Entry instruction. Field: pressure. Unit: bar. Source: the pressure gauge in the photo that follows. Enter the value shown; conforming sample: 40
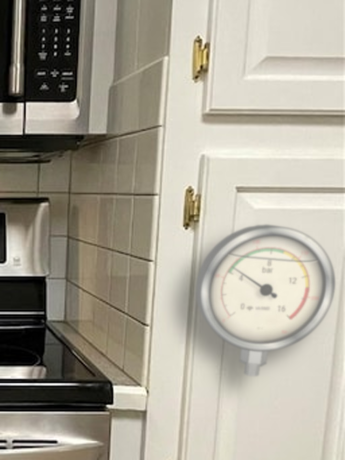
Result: 4.5
